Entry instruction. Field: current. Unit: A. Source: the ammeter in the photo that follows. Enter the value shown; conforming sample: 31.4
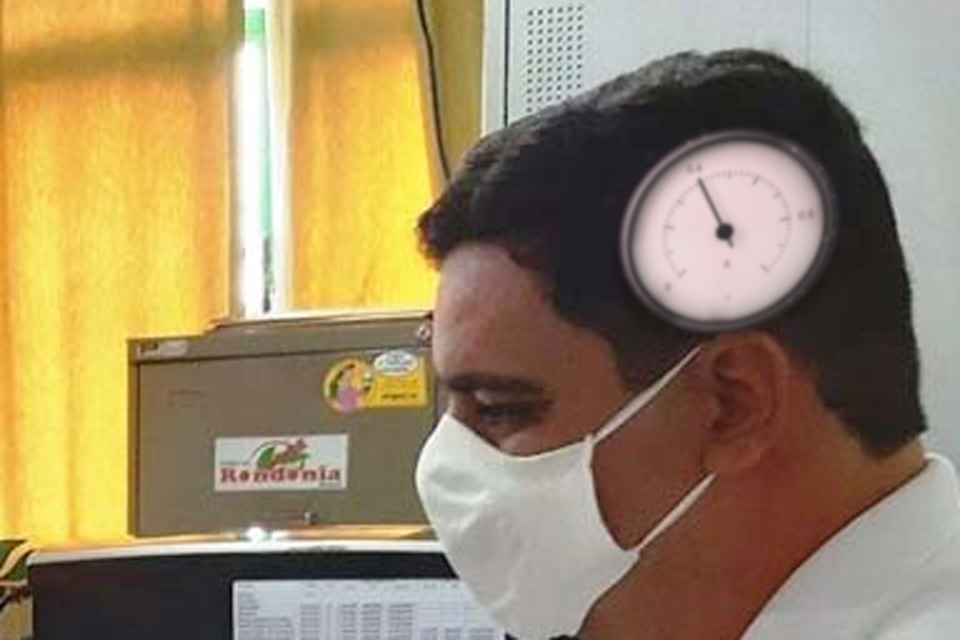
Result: 0.4
